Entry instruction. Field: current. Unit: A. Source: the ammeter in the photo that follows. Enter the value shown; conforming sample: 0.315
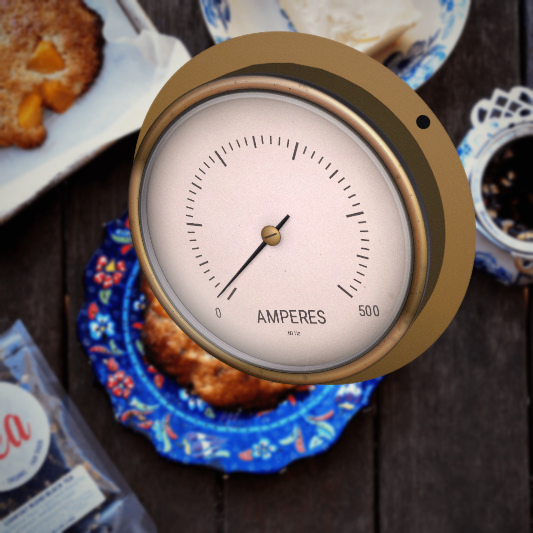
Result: 10
